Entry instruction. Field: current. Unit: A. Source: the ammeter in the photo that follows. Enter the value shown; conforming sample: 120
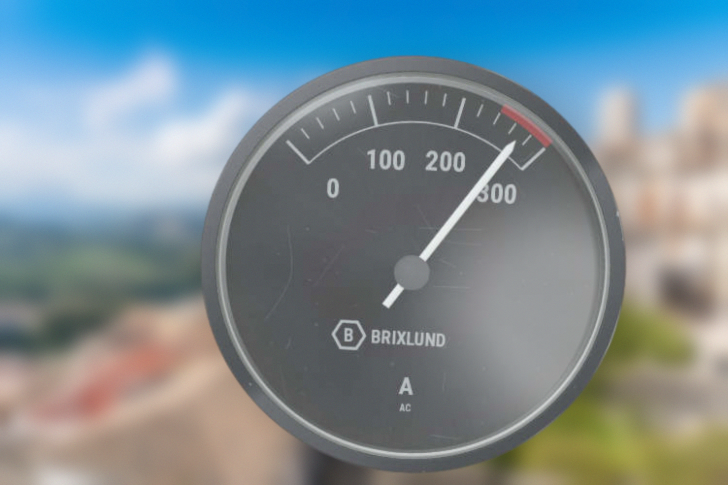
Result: 270
